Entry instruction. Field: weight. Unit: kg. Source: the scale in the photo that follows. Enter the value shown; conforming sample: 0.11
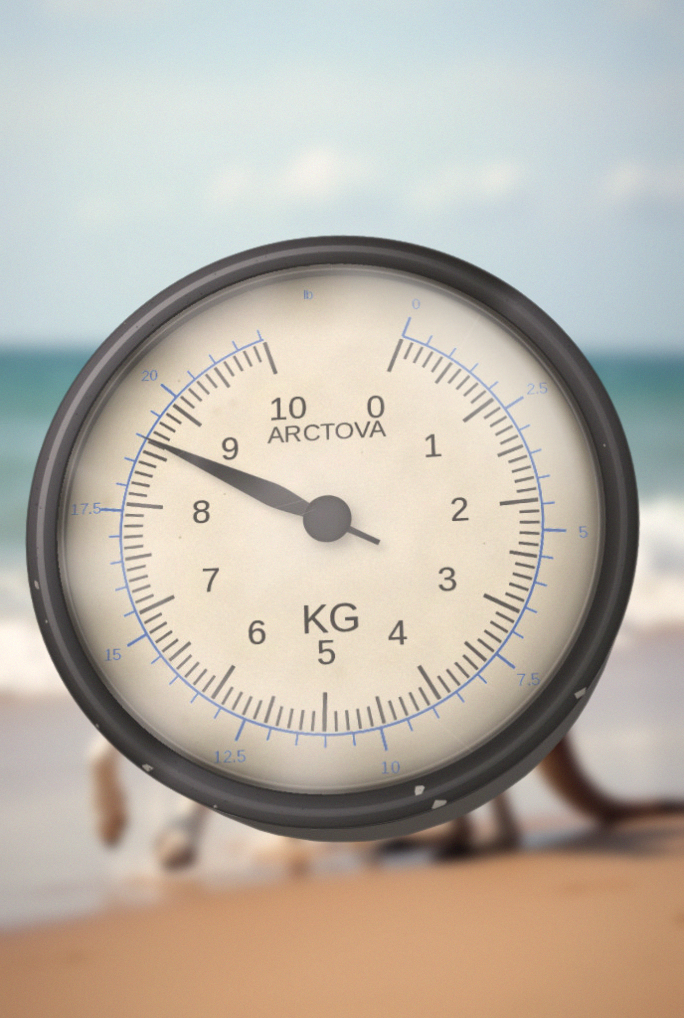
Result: 8.6
